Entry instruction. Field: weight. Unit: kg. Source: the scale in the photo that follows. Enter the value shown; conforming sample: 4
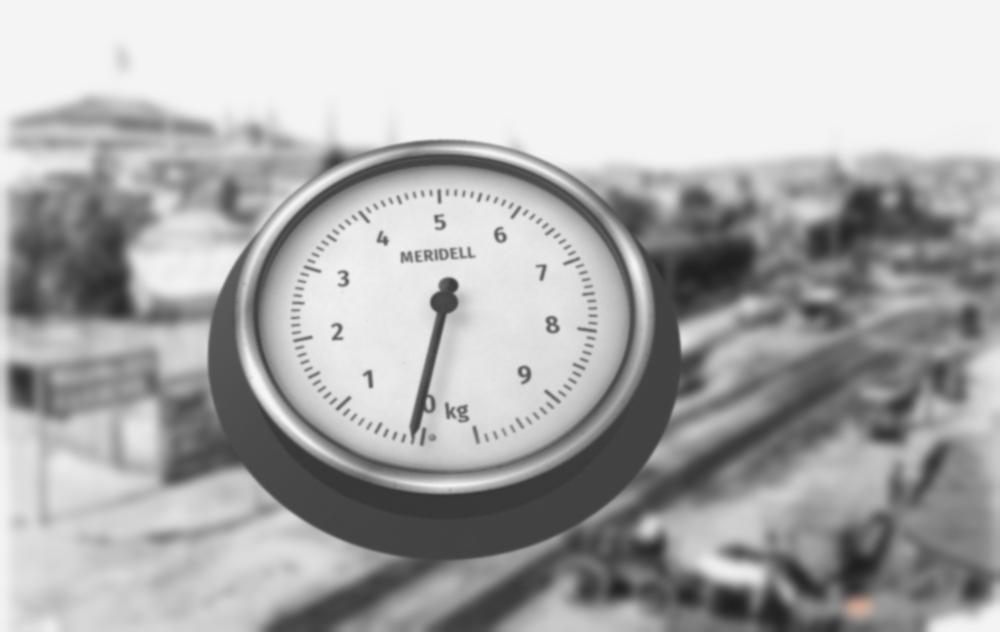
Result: 0.1
